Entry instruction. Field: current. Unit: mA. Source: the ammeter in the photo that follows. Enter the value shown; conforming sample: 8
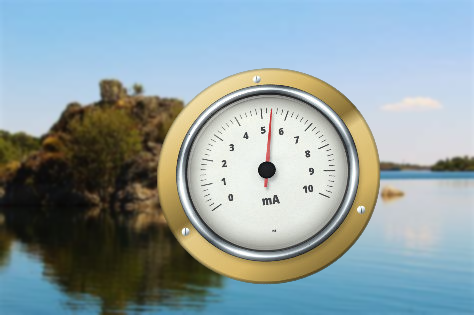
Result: 5.4
